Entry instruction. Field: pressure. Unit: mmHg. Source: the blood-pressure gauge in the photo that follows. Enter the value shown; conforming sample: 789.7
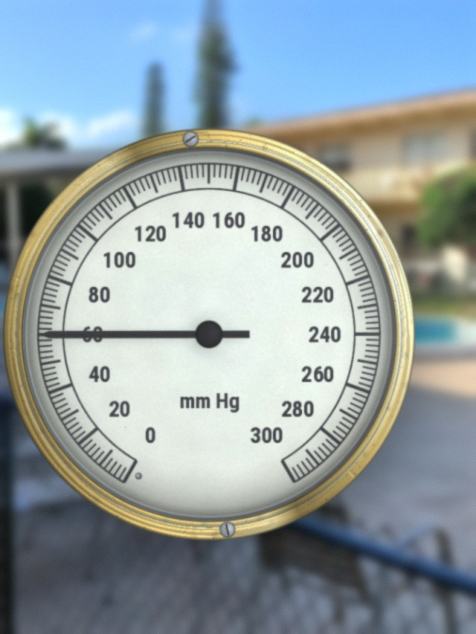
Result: 60
